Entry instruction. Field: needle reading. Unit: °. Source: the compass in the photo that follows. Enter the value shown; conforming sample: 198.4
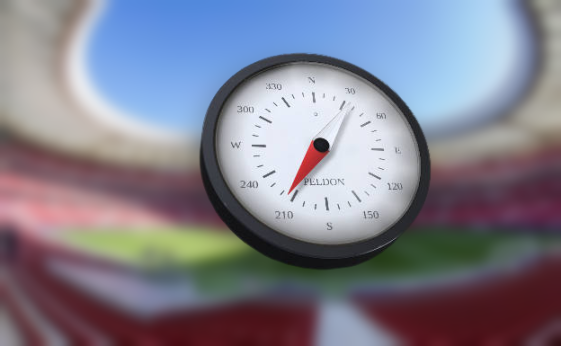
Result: 215
